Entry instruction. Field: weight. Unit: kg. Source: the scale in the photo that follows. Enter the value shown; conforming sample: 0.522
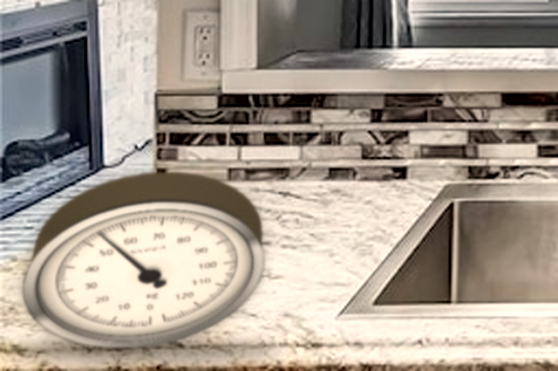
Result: 55
